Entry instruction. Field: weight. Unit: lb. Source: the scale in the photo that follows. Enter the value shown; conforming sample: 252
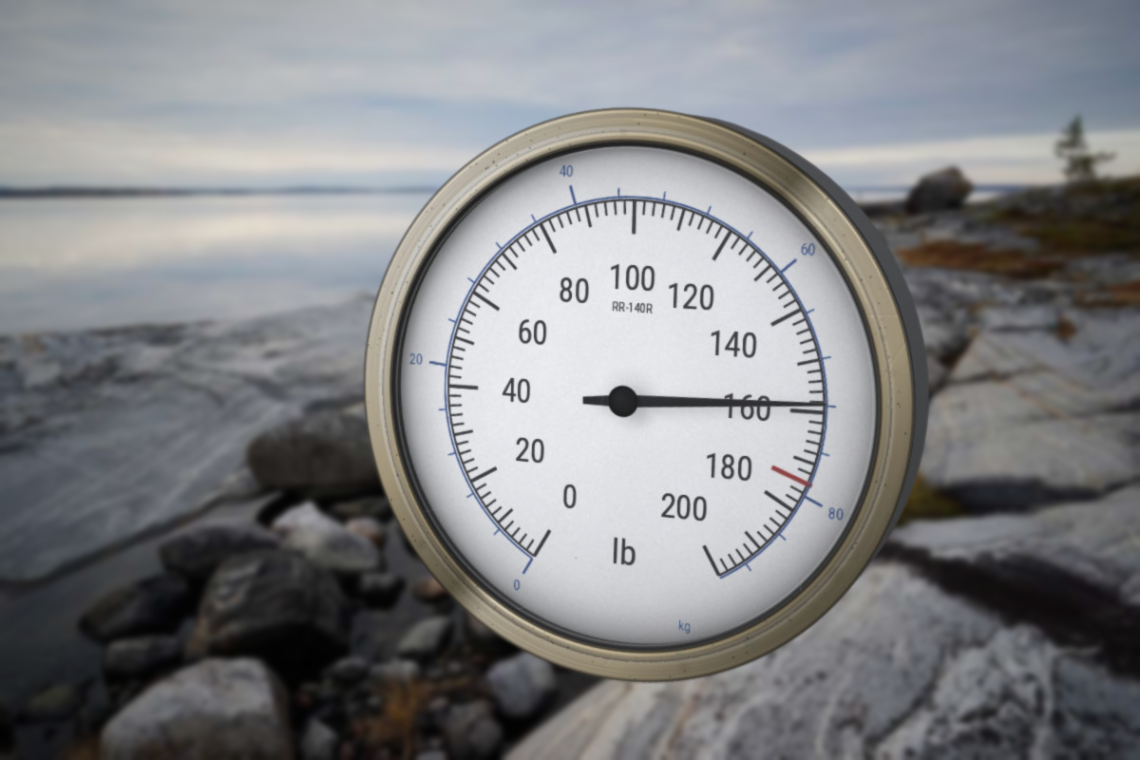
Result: 158
